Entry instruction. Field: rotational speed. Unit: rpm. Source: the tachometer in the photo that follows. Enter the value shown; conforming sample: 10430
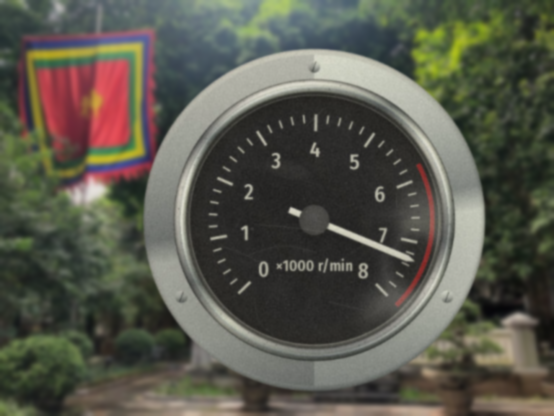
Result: 7300
